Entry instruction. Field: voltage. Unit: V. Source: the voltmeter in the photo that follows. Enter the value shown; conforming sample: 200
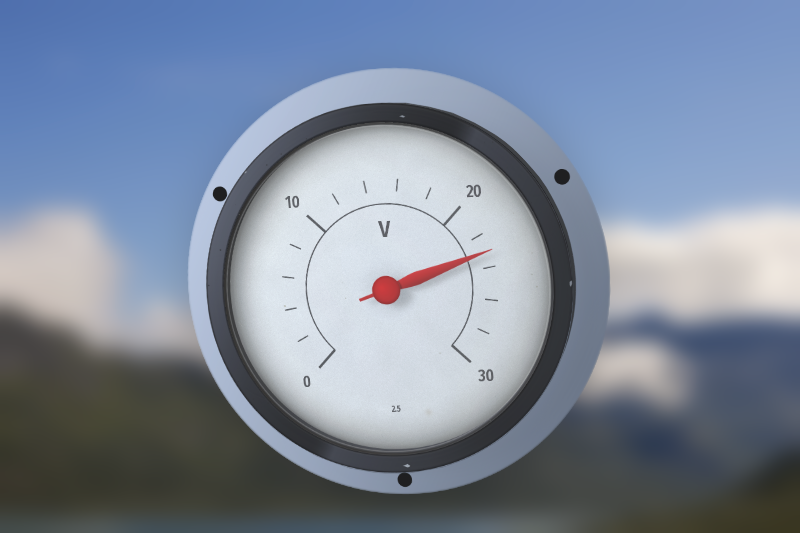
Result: 23
